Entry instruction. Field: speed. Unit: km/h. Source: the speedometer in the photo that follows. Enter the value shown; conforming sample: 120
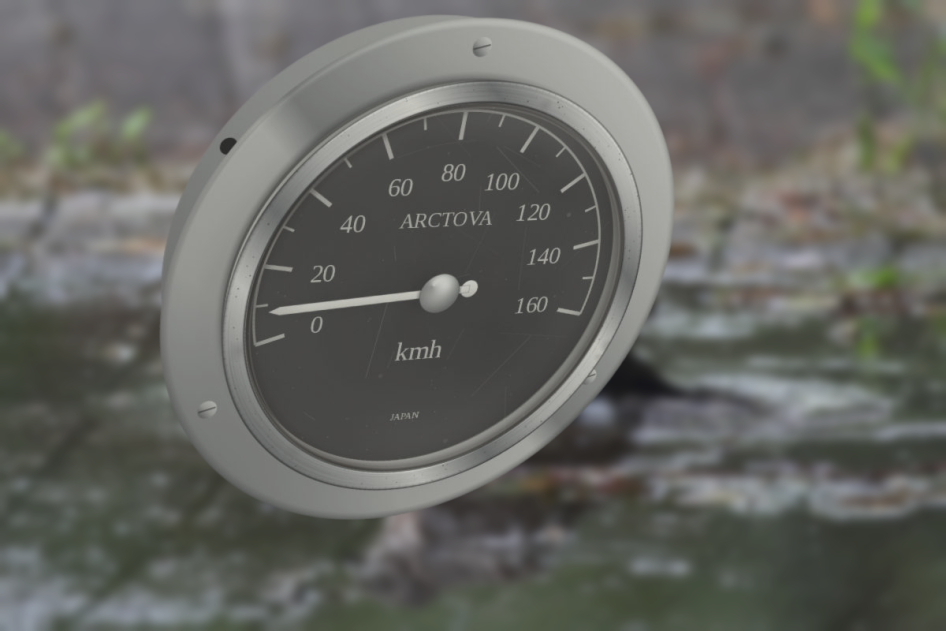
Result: 10
